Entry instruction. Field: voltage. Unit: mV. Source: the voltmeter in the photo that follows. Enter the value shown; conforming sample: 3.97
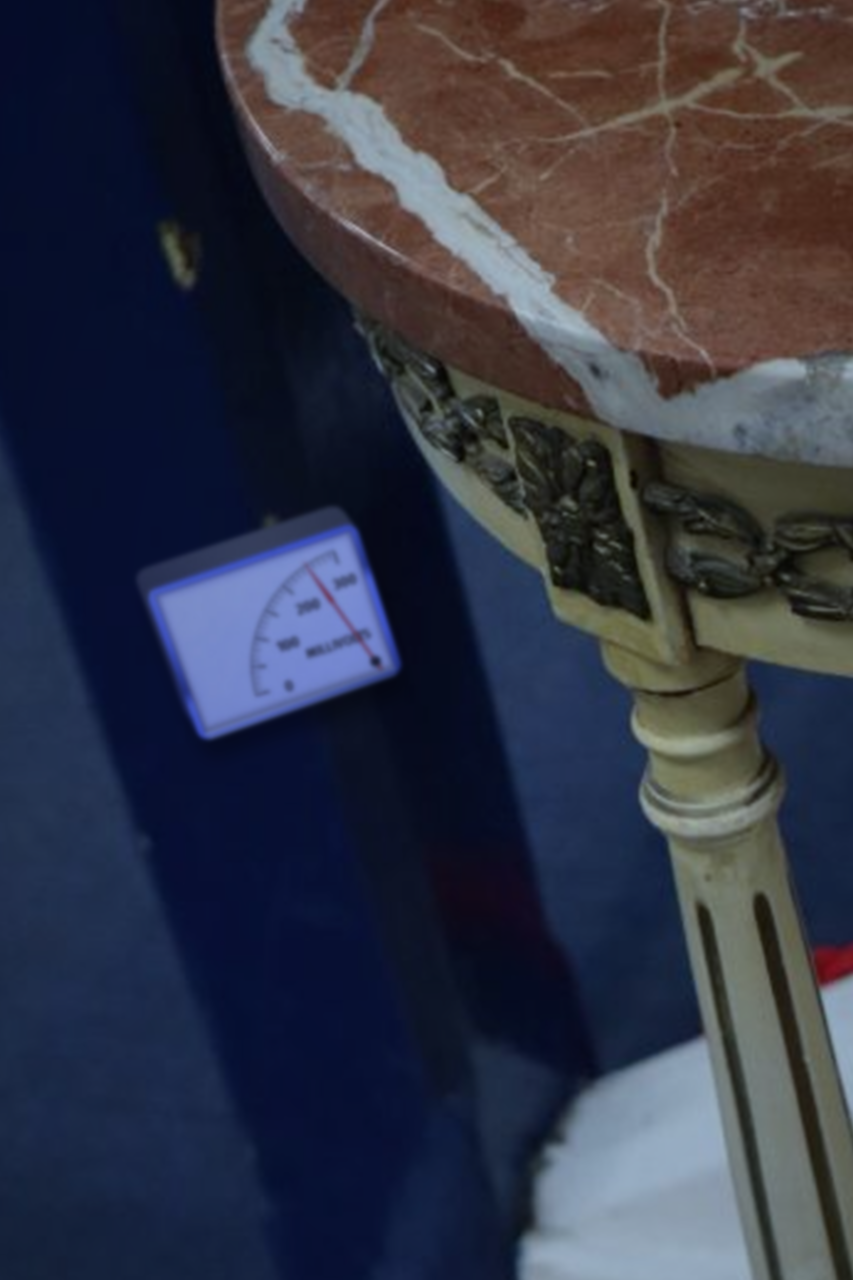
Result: 250
